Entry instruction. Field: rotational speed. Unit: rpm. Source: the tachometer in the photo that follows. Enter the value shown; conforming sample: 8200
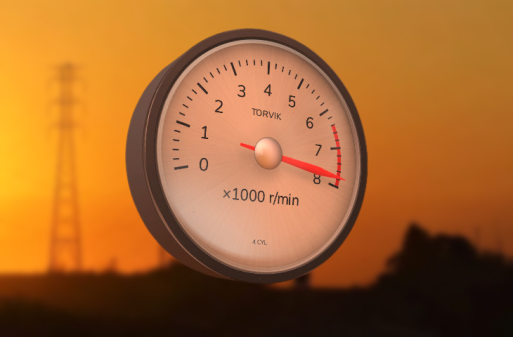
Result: 7800
